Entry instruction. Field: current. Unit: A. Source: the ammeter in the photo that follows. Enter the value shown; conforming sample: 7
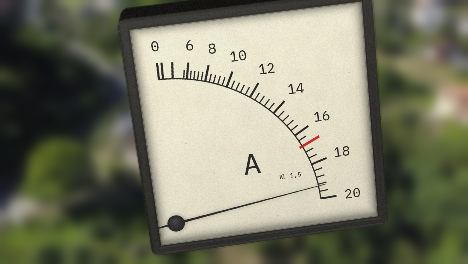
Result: 19.2
